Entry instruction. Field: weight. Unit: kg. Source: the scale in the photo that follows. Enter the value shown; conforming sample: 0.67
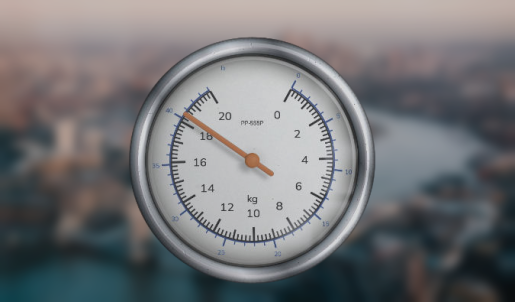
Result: 18.4
